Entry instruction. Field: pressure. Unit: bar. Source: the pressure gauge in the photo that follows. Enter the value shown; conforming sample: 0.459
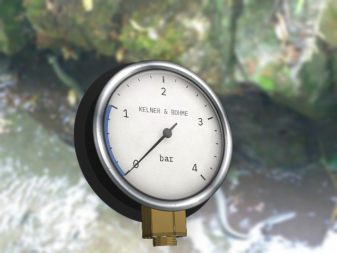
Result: 0
